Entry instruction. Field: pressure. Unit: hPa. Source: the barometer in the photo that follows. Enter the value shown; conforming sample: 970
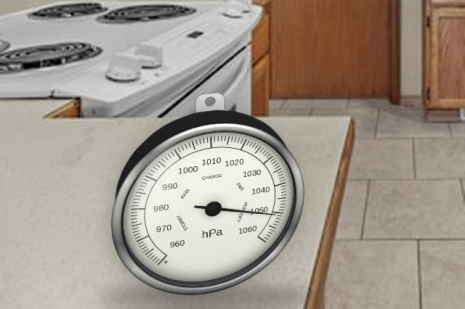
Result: 1050
